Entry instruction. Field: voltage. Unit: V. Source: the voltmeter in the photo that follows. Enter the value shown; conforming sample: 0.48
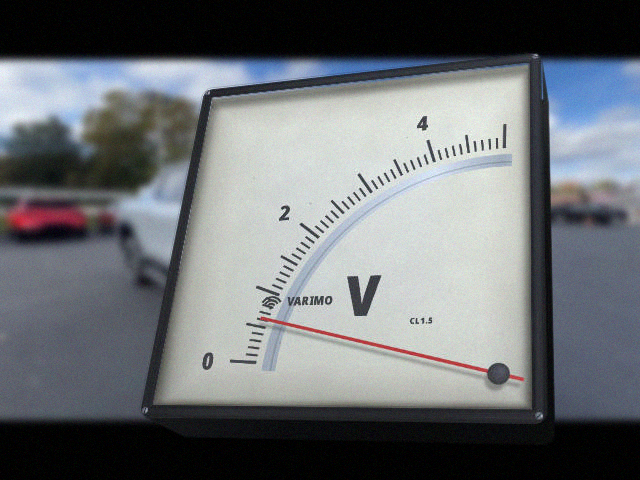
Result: 0.6
